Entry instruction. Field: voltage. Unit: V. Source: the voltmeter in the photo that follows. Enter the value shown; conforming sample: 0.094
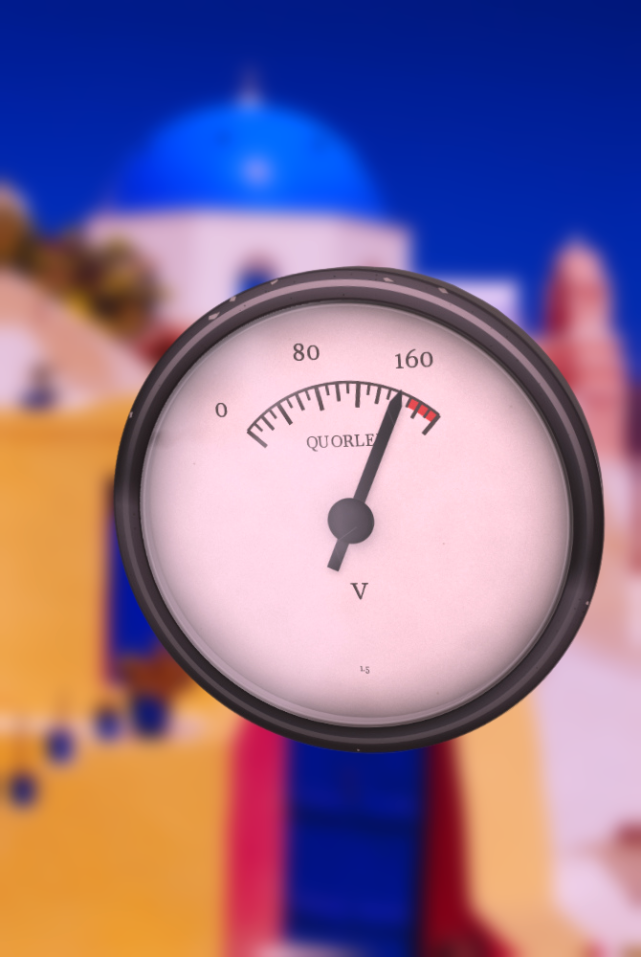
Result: 160
